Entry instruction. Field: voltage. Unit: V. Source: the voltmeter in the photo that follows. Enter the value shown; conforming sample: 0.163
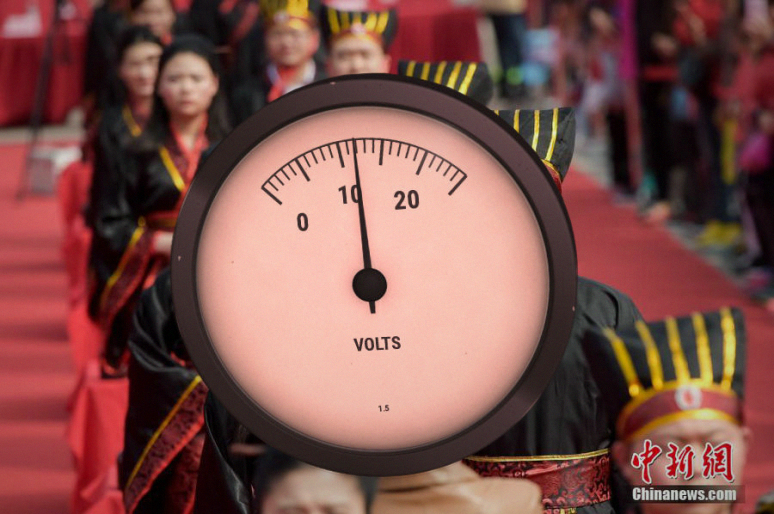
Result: 12
